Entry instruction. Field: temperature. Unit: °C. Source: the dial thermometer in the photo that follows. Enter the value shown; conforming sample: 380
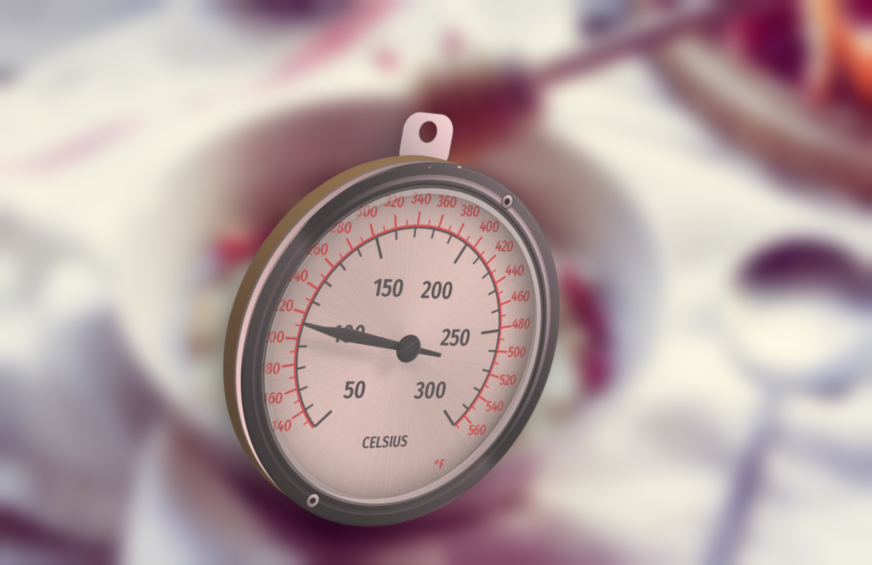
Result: 100
